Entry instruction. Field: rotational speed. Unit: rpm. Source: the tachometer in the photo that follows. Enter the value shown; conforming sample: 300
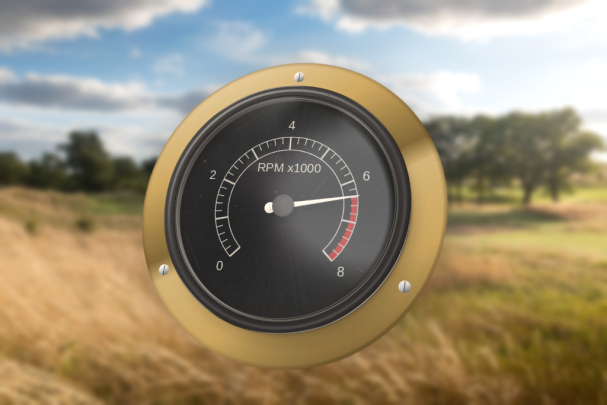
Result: 6400
